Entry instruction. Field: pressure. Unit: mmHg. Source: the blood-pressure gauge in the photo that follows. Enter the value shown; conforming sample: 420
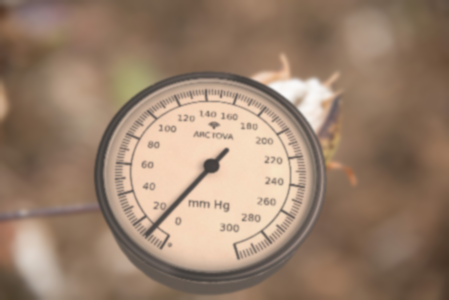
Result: 10
